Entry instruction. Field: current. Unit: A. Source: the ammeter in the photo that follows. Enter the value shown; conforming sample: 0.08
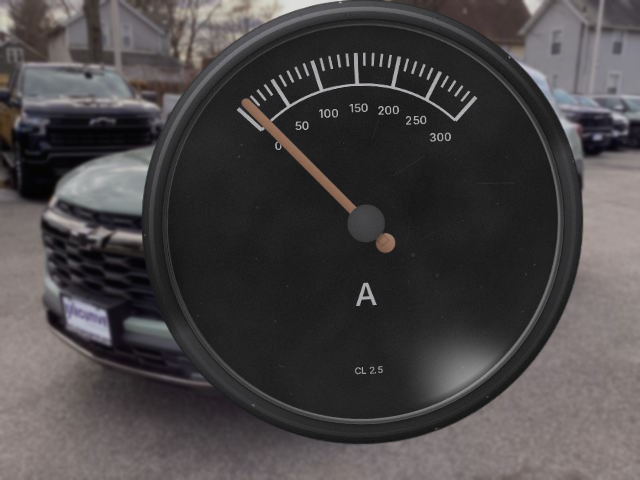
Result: 10
